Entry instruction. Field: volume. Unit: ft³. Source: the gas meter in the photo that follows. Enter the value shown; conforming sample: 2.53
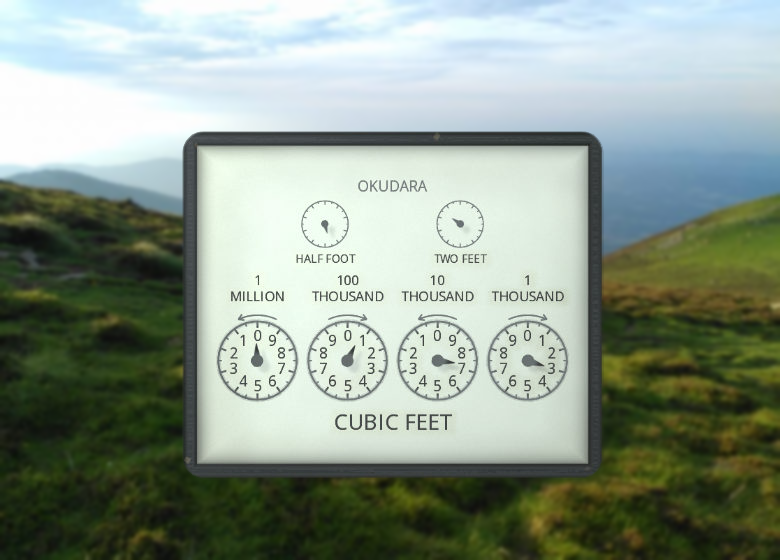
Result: 7300
